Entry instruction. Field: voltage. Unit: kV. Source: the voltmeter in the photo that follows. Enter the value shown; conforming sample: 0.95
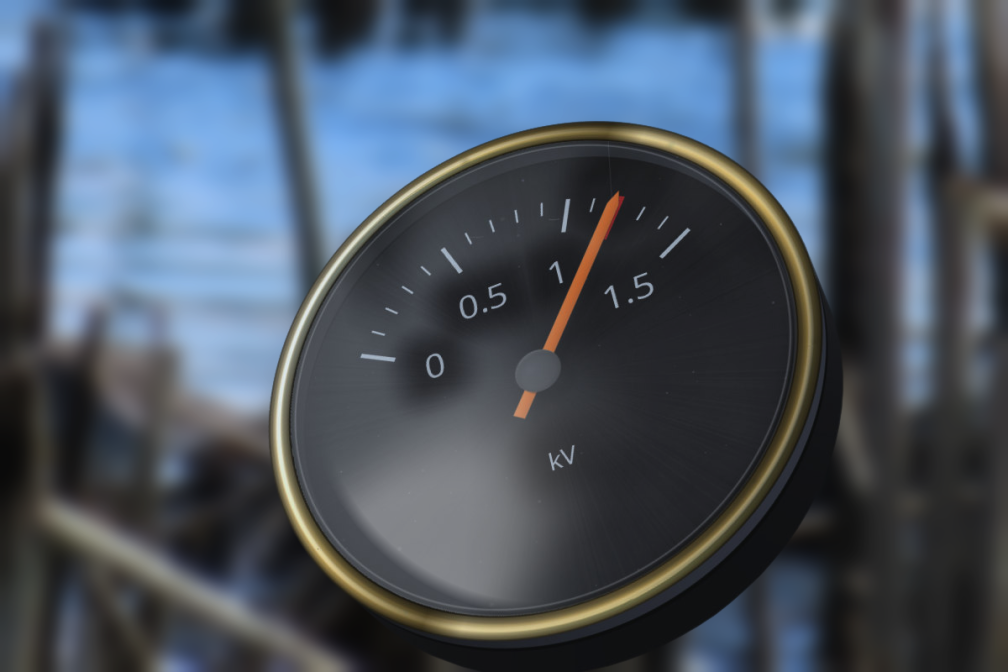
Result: 1.2
